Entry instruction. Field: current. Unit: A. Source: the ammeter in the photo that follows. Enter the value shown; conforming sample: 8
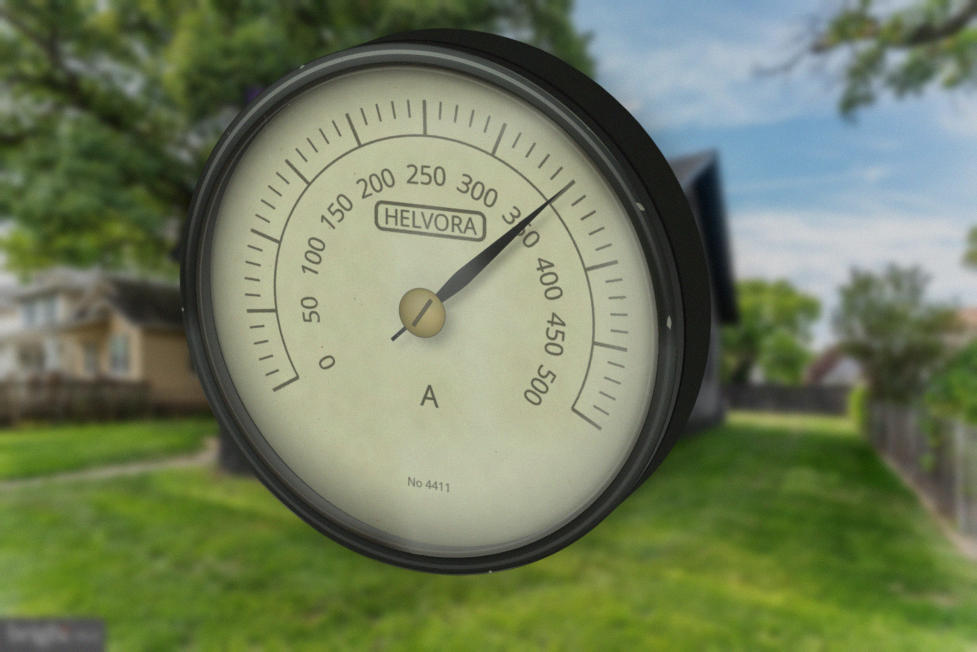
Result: 350
